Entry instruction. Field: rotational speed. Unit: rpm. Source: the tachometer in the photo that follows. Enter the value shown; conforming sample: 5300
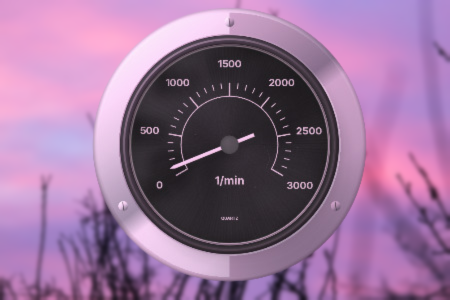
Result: 100
